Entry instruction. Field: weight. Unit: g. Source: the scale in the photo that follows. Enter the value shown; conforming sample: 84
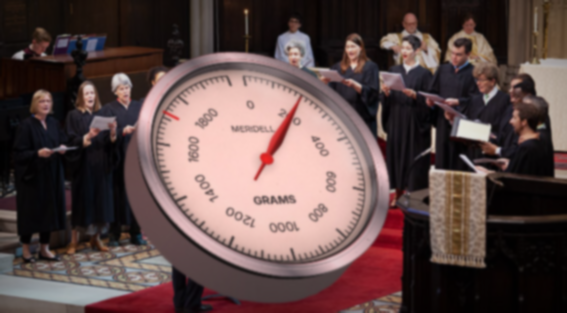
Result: 200
